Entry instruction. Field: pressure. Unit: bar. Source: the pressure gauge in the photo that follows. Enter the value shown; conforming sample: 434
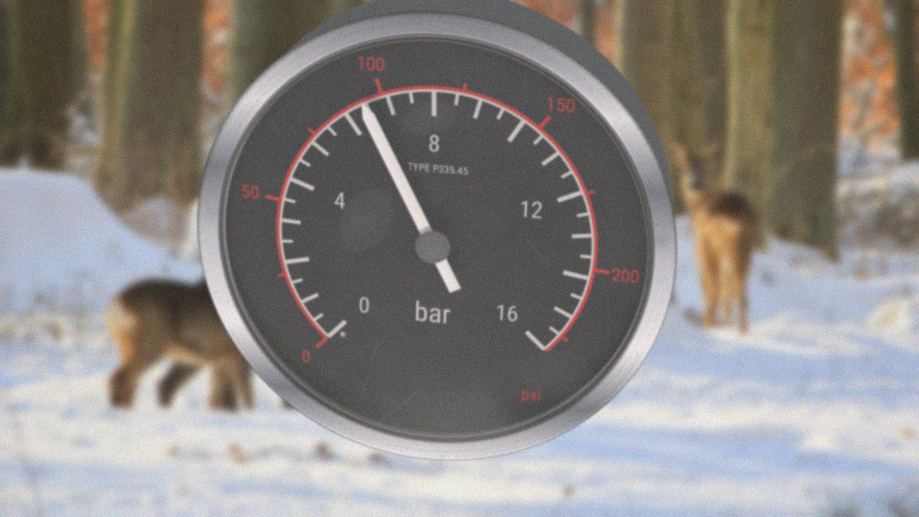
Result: 6.5
